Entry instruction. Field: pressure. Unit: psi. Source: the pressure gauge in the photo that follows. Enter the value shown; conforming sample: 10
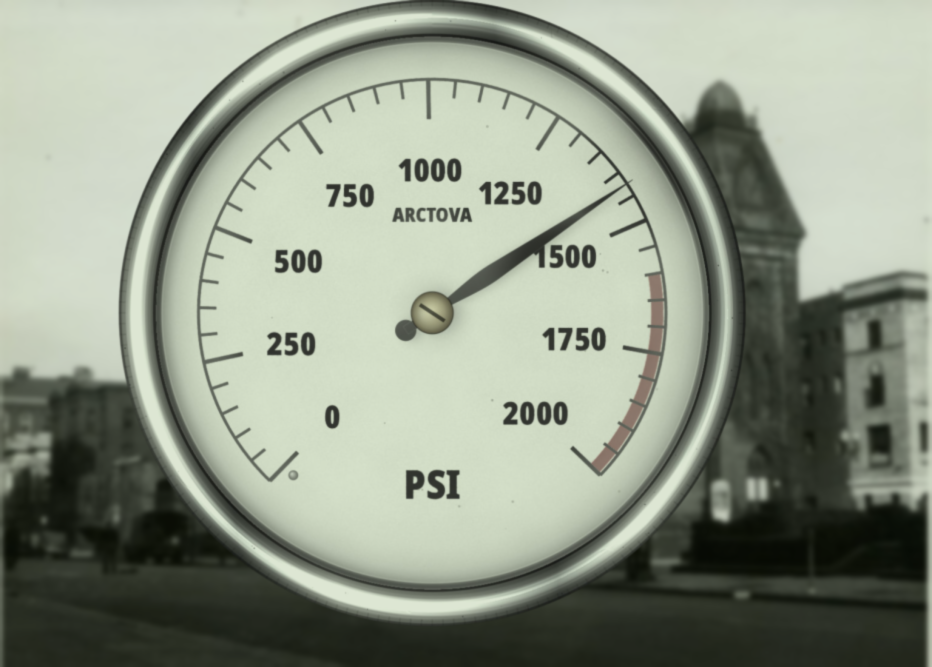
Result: 1425
